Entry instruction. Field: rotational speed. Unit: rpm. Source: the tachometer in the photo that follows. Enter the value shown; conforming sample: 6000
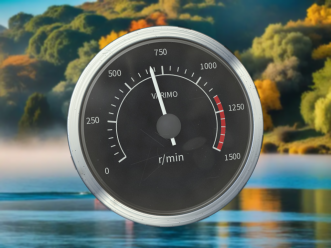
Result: 675
